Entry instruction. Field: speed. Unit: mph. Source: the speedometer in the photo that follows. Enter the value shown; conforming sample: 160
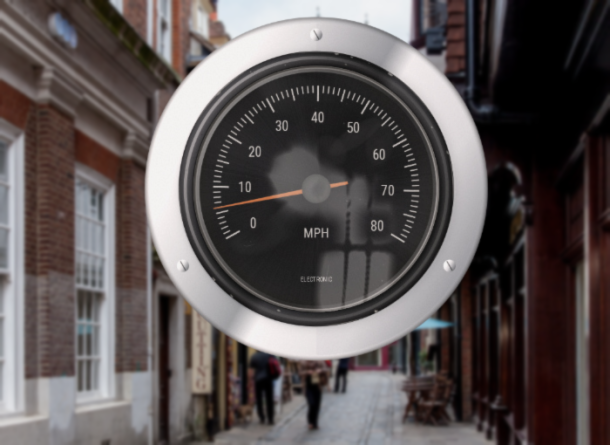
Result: 6
